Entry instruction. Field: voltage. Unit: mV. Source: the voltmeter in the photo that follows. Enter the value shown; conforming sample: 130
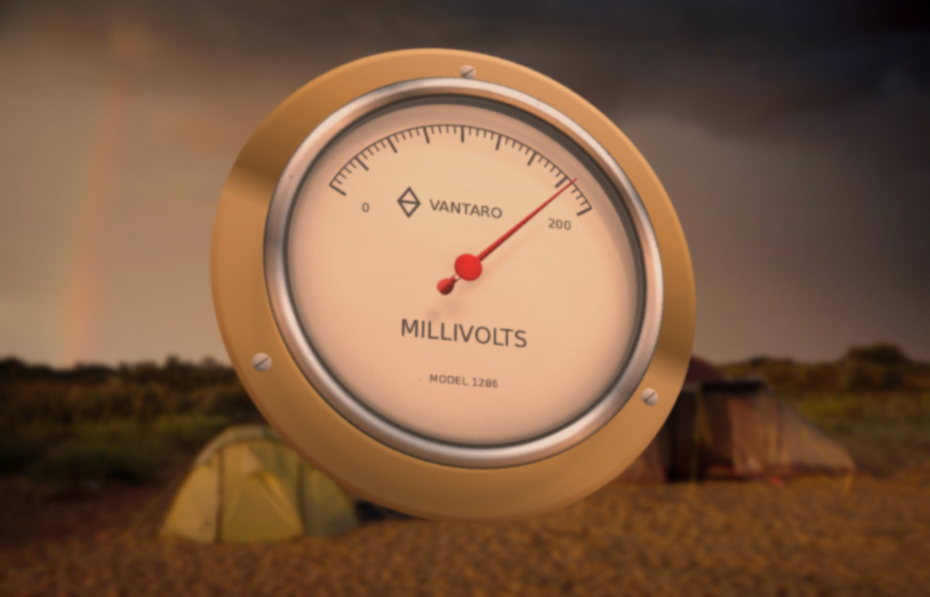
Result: 180
